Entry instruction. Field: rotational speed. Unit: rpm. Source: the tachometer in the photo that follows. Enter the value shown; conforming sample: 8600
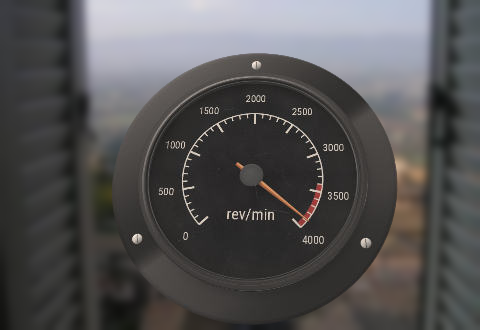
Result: 3900
